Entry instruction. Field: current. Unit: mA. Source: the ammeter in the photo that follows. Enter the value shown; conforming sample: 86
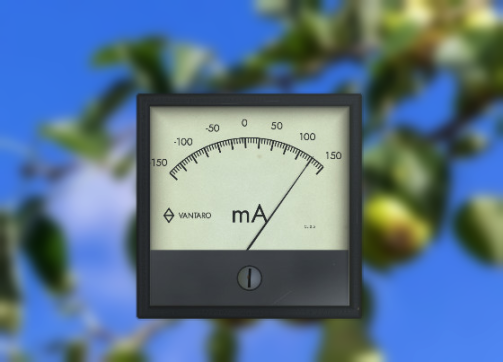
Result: 125
